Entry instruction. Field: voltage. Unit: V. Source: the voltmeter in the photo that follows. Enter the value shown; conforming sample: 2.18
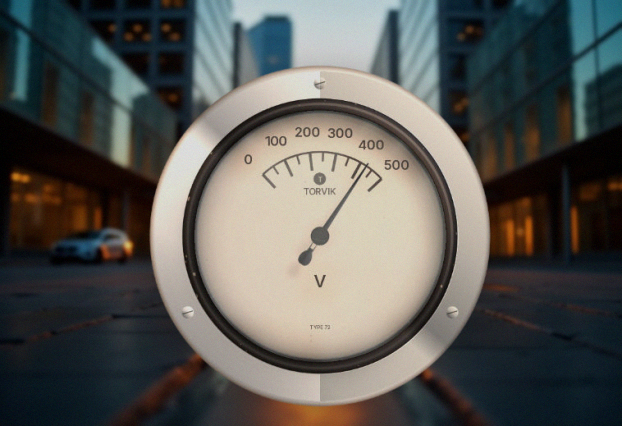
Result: 425
